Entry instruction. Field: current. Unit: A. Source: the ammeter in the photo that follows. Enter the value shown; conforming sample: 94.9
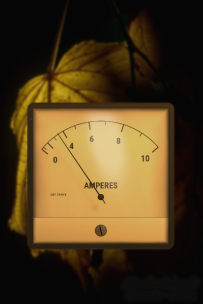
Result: 3.5
